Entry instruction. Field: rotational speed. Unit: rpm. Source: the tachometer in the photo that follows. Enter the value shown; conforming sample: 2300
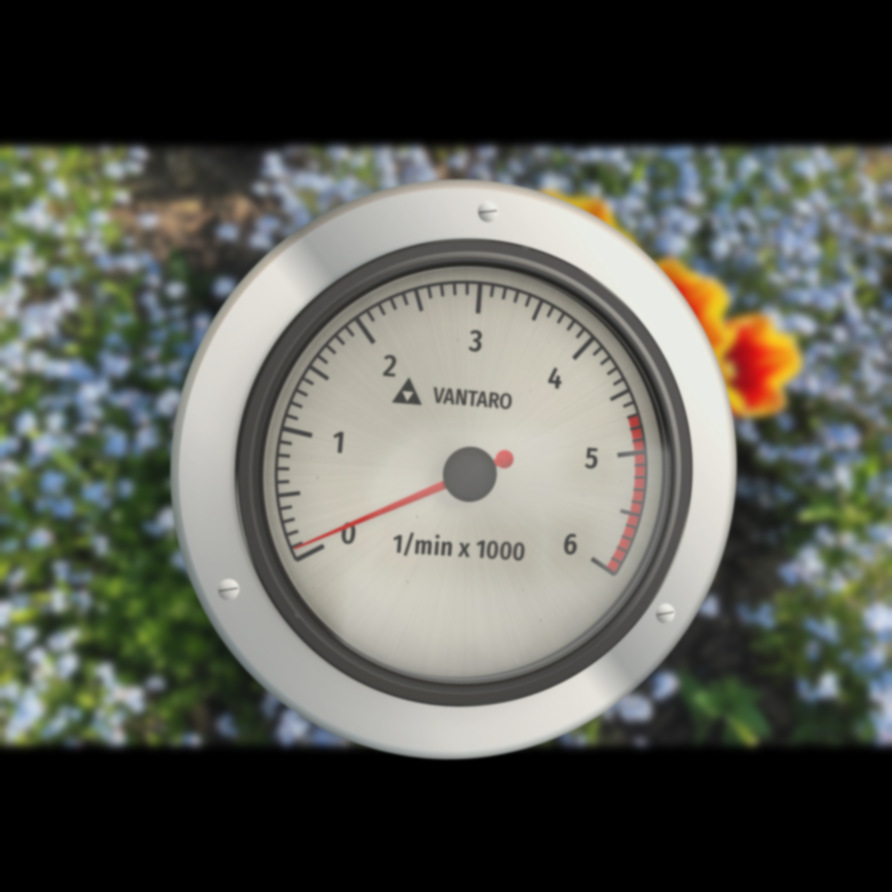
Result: 100
